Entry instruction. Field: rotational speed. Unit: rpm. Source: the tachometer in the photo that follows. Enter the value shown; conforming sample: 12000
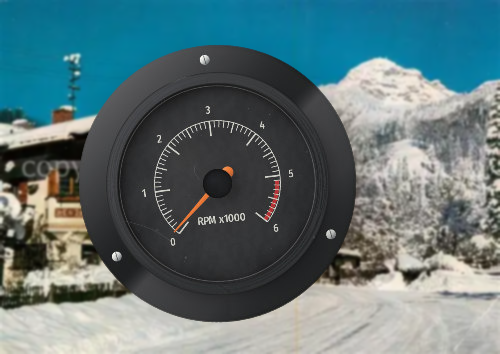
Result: 100
